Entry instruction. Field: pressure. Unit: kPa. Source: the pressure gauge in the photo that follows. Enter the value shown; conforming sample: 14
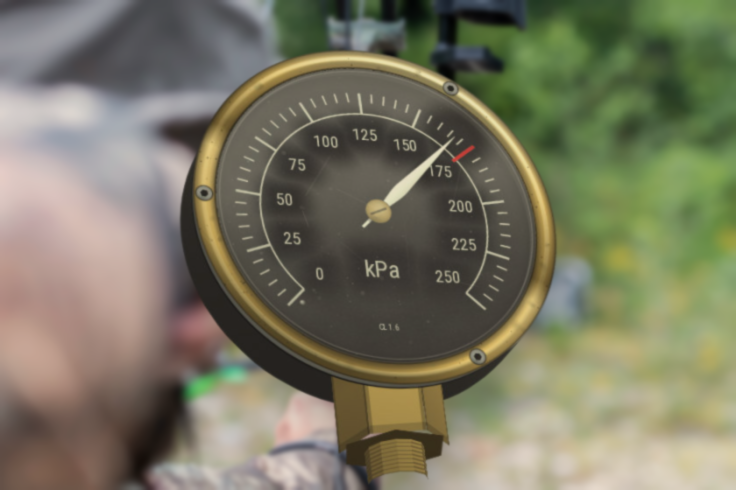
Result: 167.5
